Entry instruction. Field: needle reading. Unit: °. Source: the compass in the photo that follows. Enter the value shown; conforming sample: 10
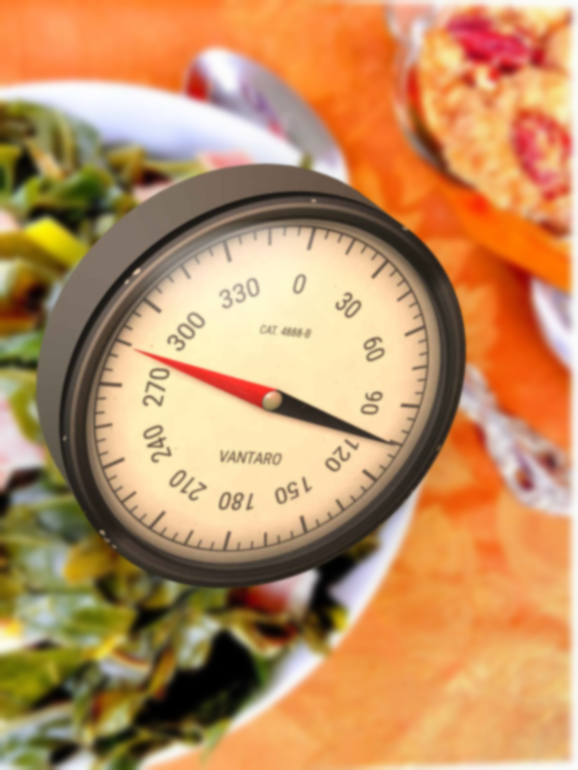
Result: 285
